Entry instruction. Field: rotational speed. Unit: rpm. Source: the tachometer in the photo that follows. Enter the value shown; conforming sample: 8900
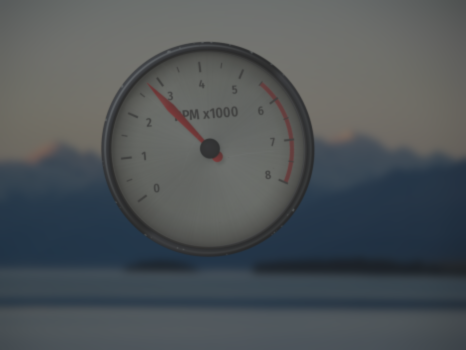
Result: 2750
